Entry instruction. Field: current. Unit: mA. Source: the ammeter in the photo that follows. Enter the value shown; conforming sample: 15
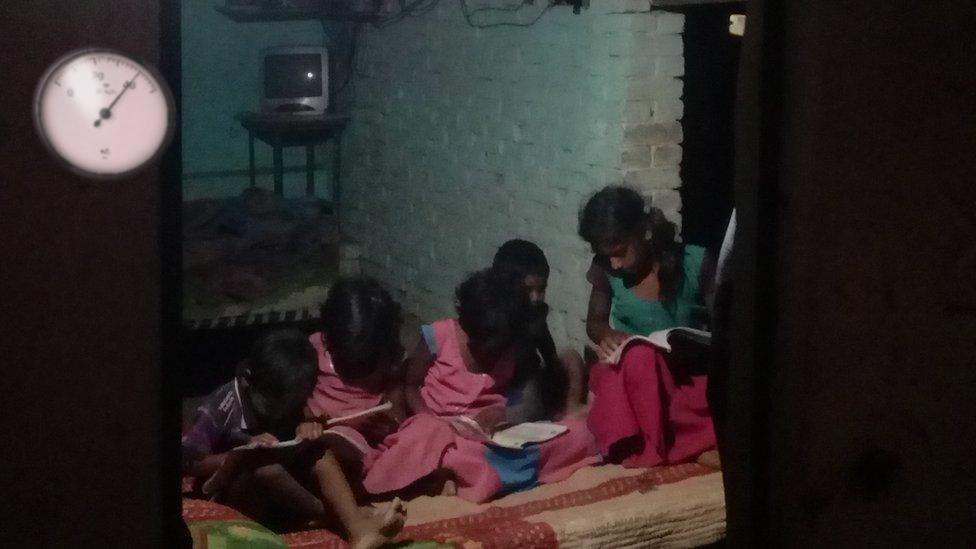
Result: 40
